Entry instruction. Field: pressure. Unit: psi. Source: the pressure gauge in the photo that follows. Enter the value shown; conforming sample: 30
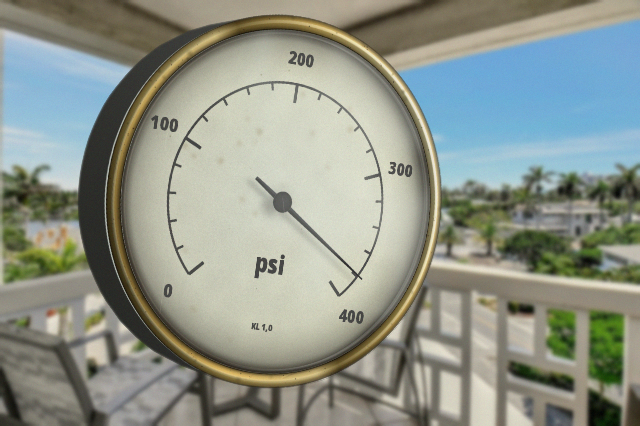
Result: 380
